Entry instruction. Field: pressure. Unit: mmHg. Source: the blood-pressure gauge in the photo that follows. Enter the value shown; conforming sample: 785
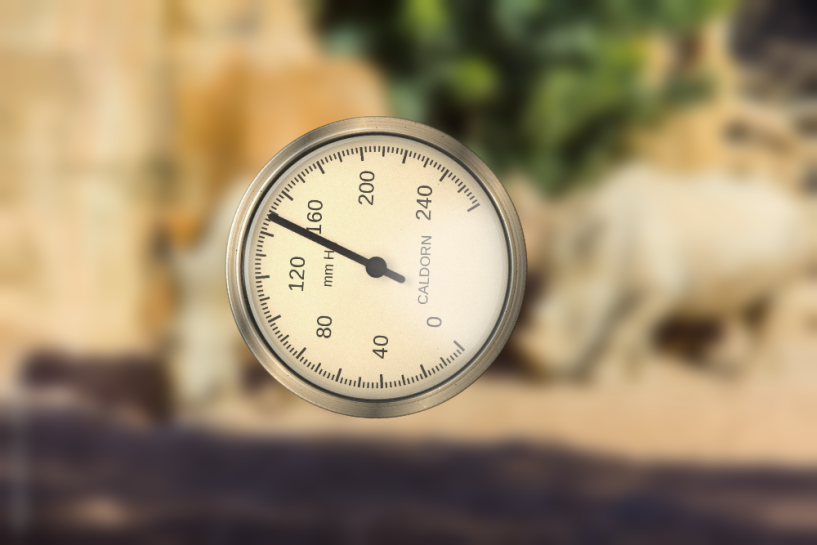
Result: 148
